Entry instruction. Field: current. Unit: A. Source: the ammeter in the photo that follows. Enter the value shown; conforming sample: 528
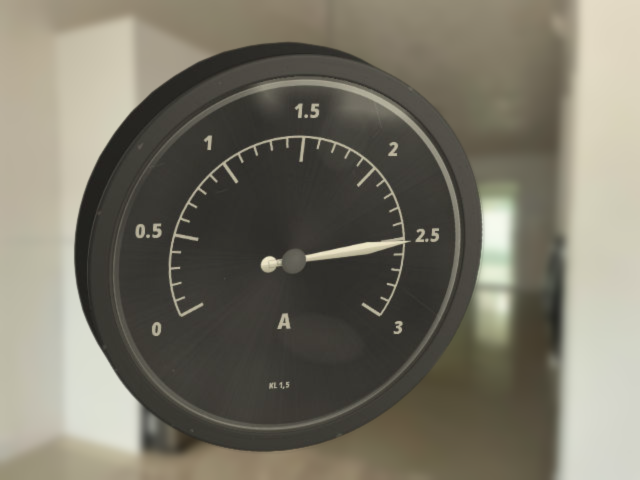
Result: 2.5
